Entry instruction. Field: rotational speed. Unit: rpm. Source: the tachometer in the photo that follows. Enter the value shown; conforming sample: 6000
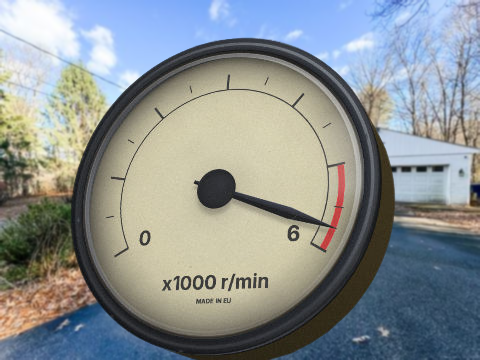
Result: 5750
